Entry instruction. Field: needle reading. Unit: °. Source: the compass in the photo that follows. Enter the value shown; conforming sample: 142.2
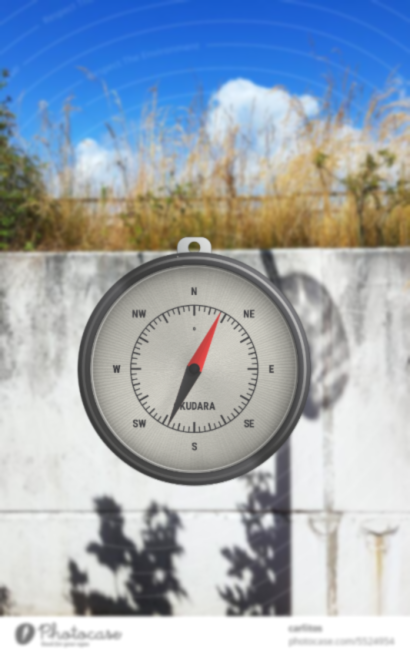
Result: 25
